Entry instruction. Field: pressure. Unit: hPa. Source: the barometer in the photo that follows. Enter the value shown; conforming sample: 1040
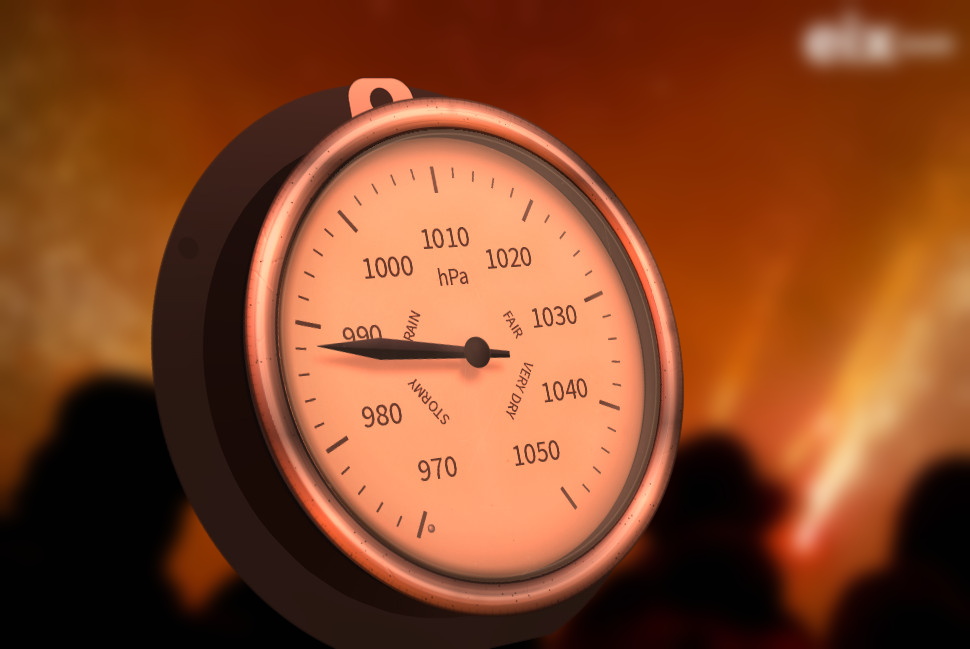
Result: 988
